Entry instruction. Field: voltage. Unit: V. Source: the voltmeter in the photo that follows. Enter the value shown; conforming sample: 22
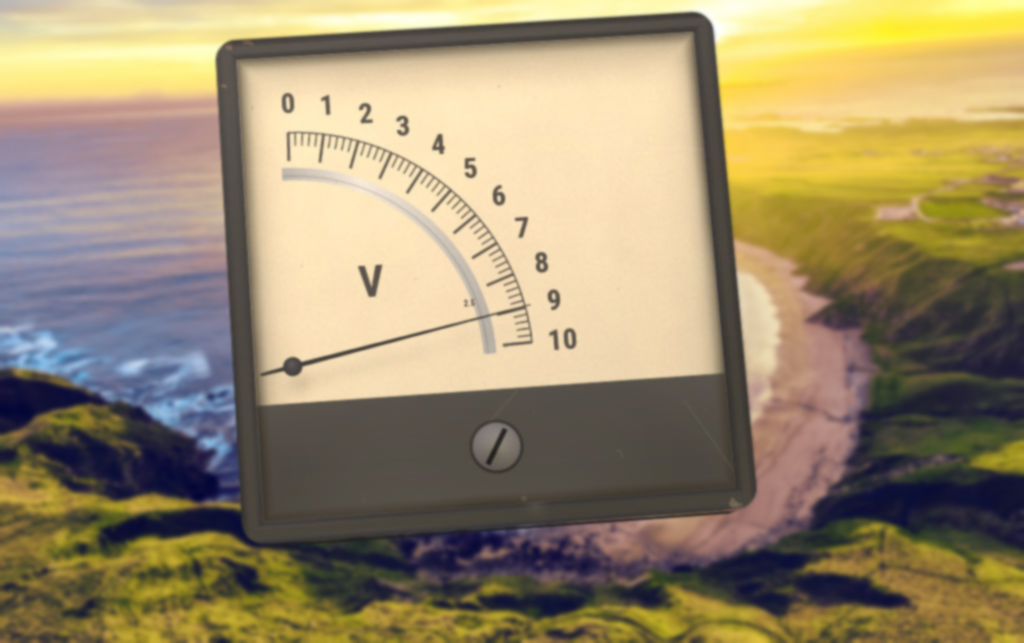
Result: 9
